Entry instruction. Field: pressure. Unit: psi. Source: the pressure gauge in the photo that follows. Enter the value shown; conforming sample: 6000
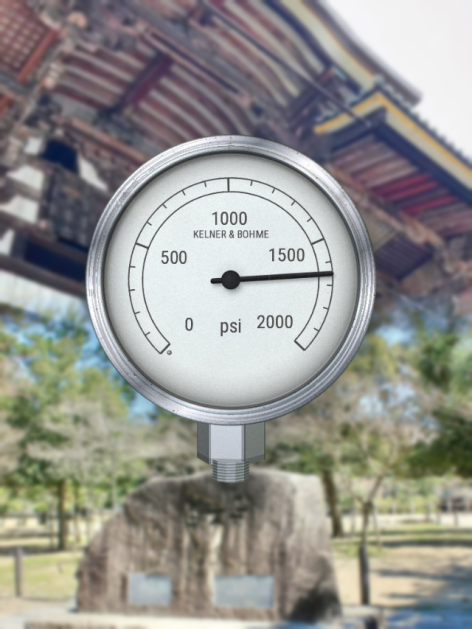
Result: 1650
